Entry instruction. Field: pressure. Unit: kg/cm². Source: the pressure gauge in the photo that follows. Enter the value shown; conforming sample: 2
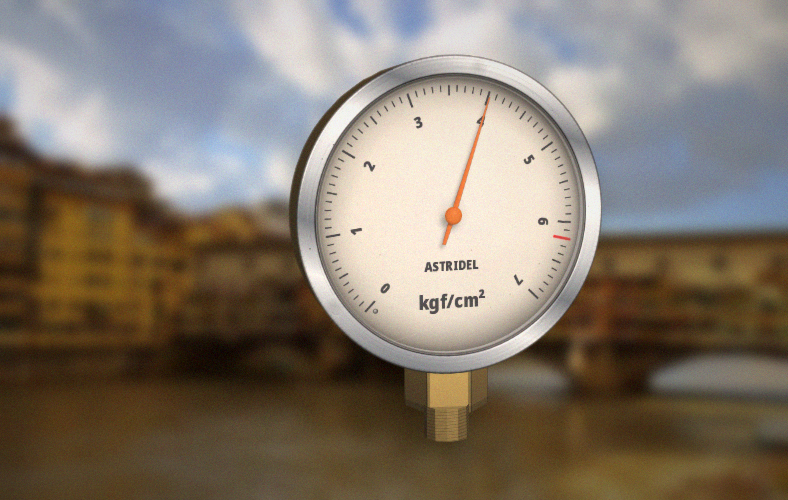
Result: 4
